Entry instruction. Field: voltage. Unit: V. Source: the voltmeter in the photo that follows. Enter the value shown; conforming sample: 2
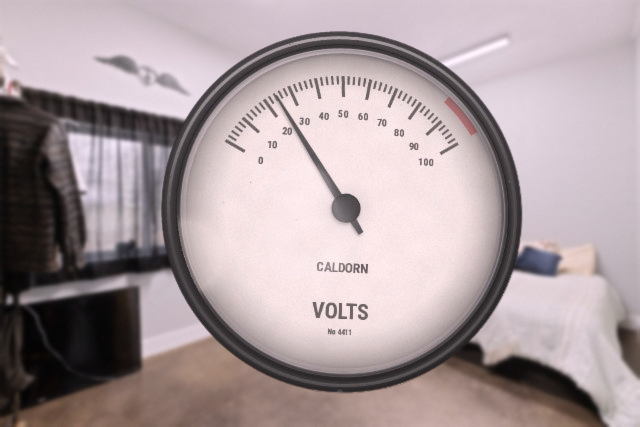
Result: 24
